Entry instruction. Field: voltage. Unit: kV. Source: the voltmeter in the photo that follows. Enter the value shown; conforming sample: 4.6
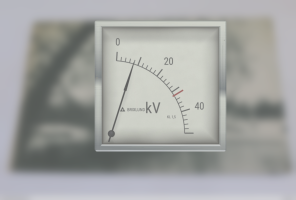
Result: 8
